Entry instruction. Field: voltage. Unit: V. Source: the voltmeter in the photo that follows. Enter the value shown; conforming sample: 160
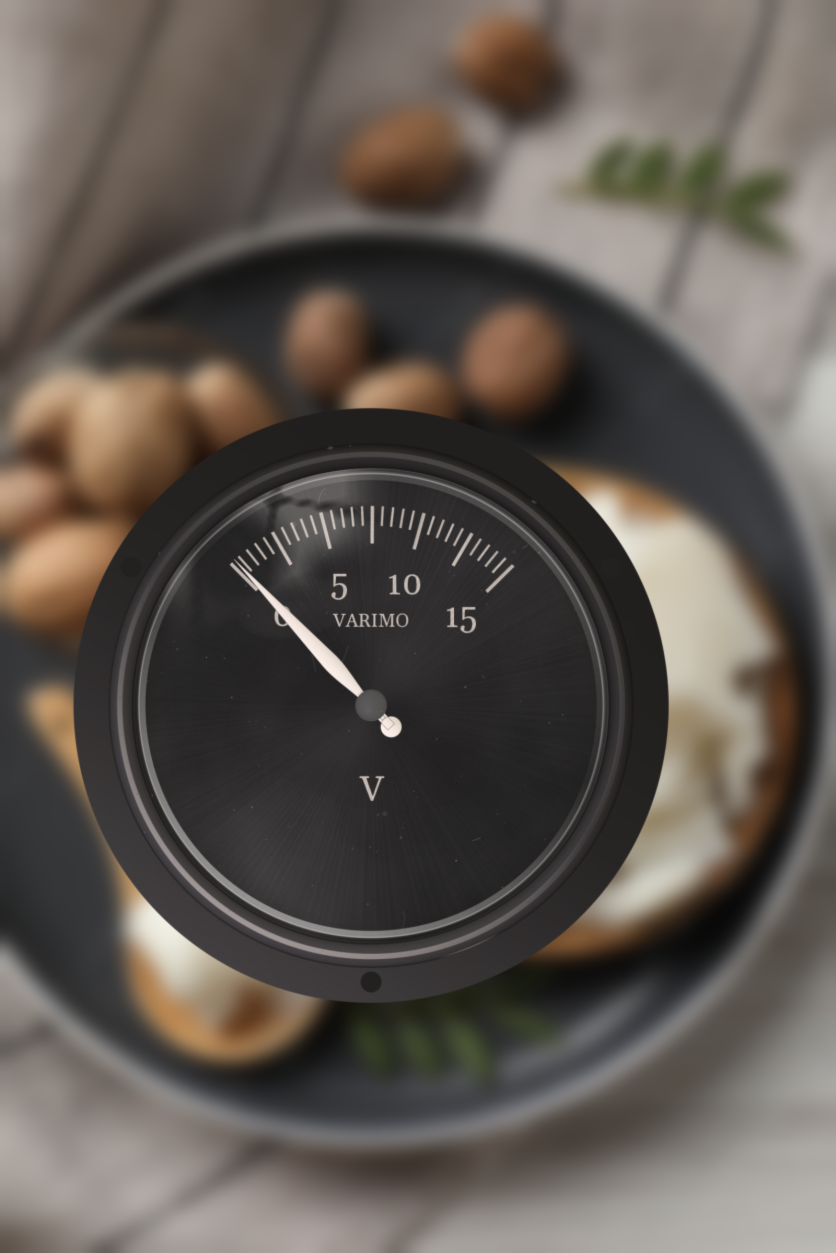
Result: 0.25
